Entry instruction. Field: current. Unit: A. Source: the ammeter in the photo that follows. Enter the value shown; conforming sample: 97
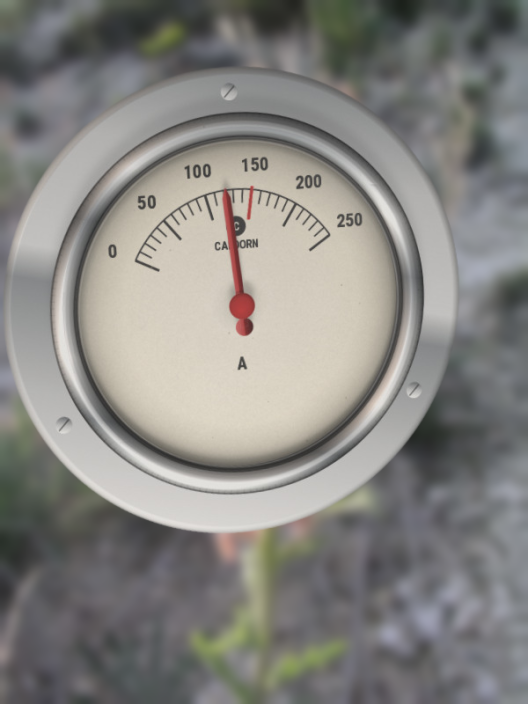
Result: 120
